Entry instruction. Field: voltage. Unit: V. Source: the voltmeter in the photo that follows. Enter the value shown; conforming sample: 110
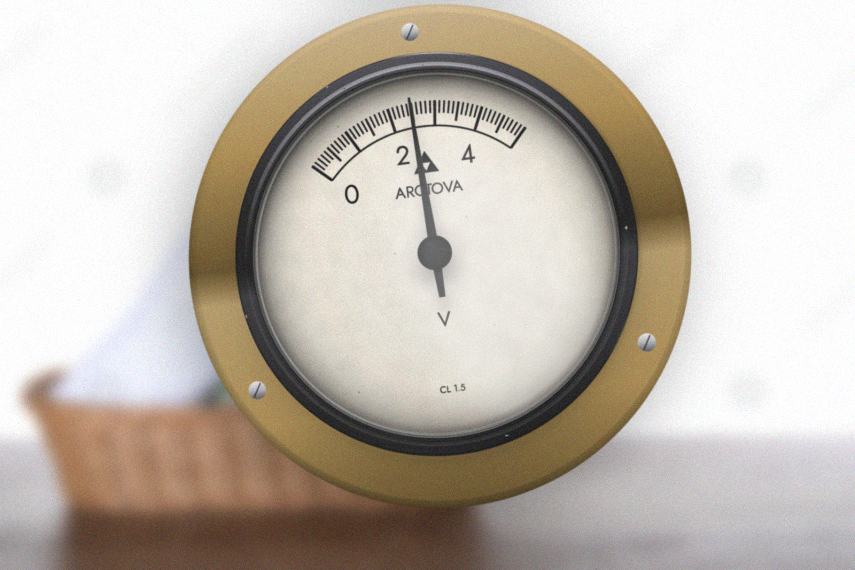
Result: 2.5
